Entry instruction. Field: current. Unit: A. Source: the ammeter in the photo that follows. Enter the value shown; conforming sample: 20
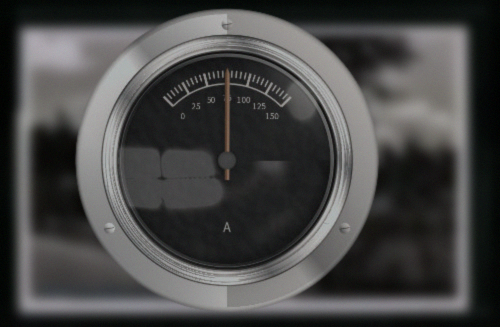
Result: 75
